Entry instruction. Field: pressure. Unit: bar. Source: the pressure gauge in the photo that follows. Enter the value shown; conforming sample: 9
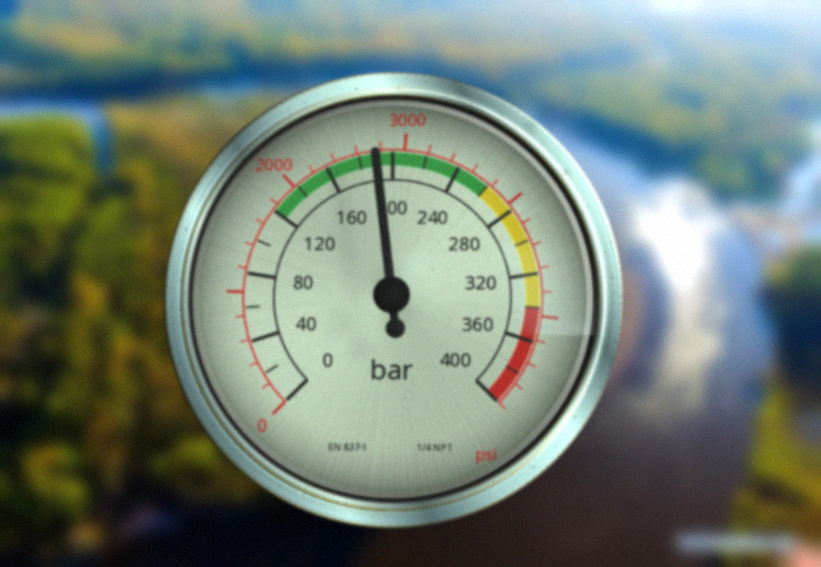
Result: 190
